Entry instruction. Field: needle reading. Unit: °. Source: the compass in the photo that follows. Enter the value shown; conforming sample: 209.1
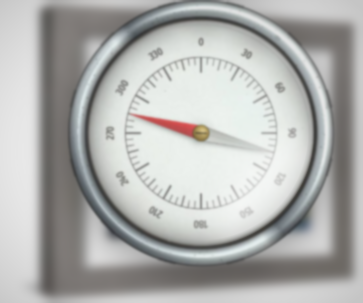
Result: 285
